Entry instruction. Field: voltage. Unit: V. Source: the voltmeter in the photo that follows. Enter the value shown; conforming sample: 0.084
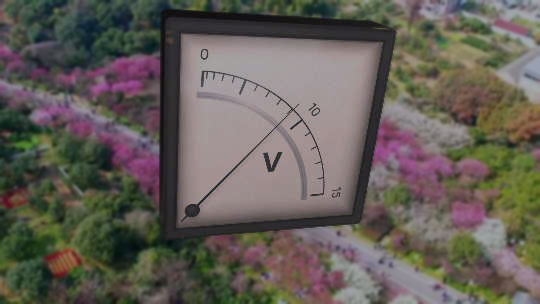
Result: 9
